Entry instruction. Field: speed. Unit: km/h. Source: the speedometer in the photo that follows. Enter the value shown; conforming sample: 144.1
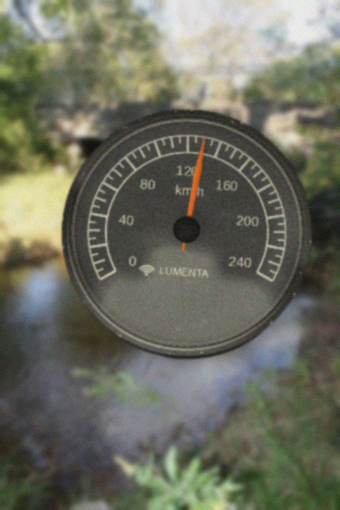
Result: 130
